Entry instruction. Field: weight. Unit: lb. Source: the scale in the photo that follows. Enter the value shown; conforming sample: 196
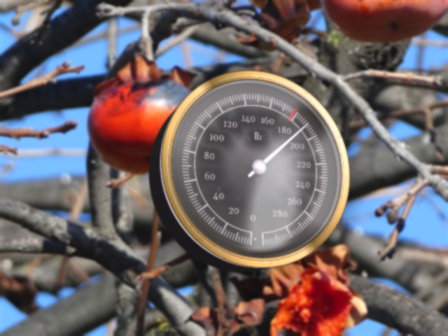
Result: 190
